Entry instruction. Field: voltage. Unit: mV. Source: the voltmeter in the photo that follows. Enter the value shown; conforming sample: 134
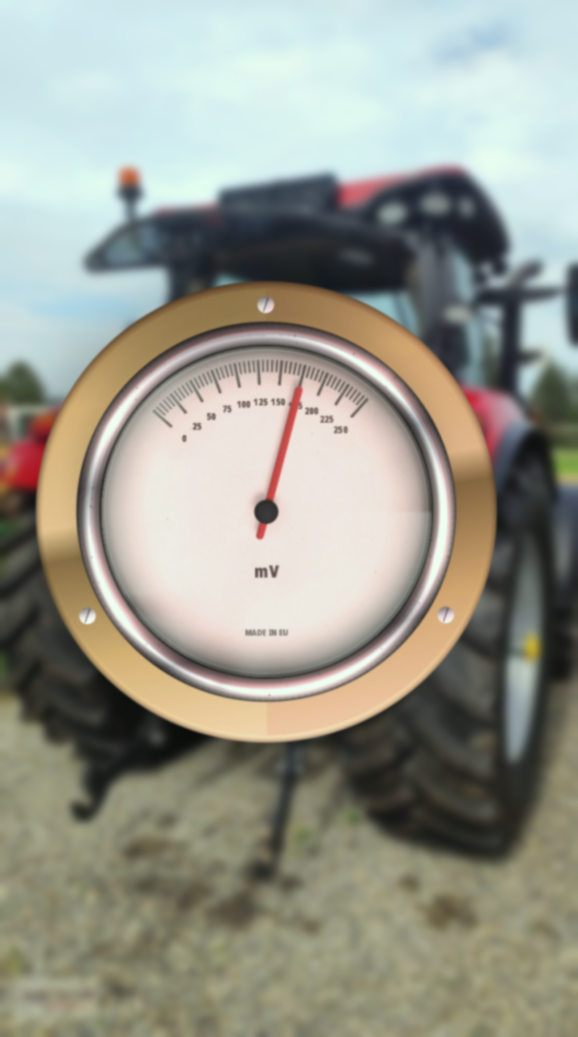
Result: 175
